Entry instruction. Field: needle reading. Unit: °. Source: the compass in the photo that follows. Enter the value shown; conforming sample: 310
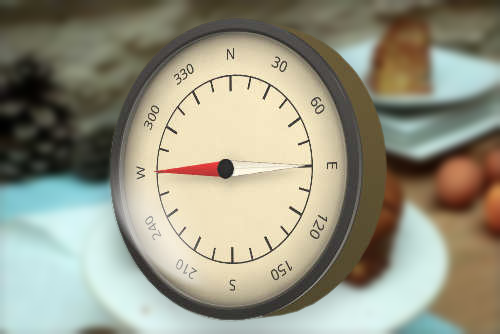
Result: 270
